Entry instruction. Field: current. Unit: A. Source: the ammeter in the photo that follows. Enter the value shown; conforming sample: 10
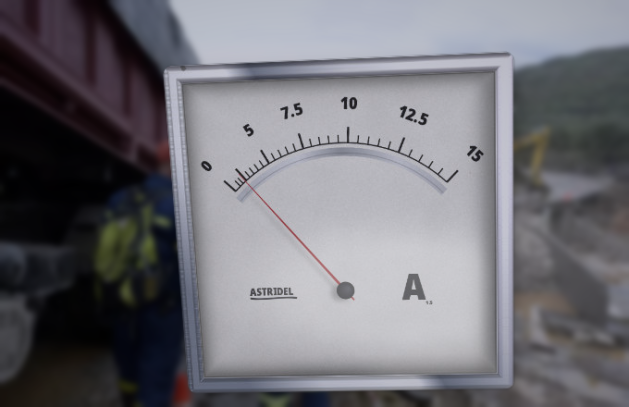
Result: 2.5
